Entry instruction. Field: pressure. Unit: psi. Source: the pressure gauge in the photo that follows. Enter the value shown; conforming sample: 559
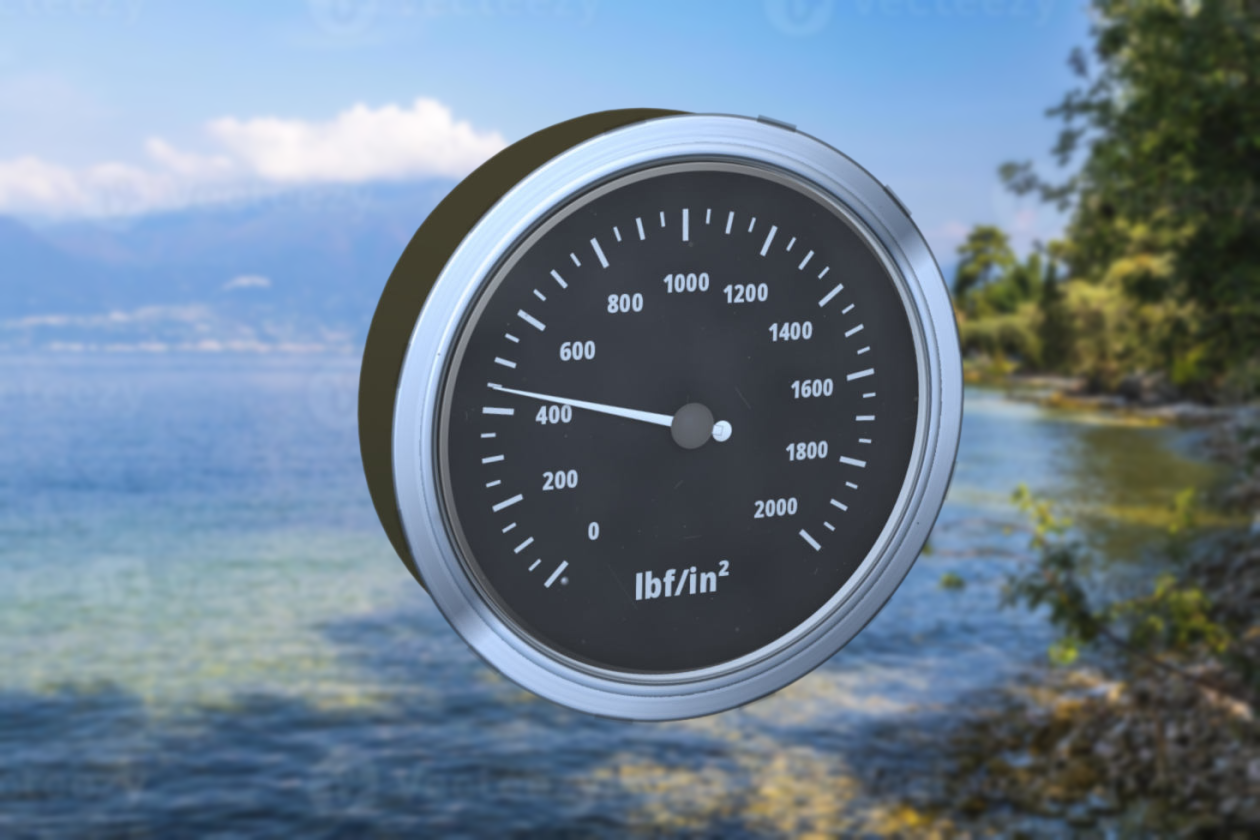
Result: 450
